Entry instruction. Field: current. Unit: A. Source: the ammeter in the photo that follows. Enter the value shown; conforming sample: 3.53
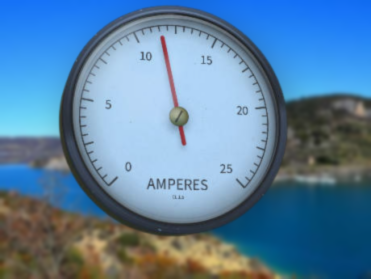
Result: 11.5
